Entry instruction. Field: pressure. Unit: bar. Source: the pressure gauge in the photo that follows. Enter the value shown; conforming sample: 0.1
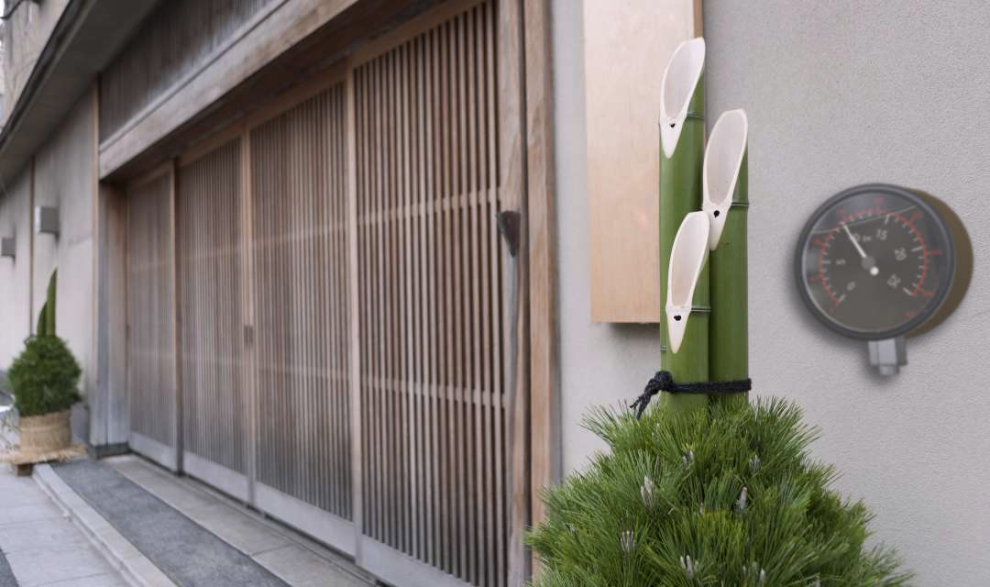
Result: 10
